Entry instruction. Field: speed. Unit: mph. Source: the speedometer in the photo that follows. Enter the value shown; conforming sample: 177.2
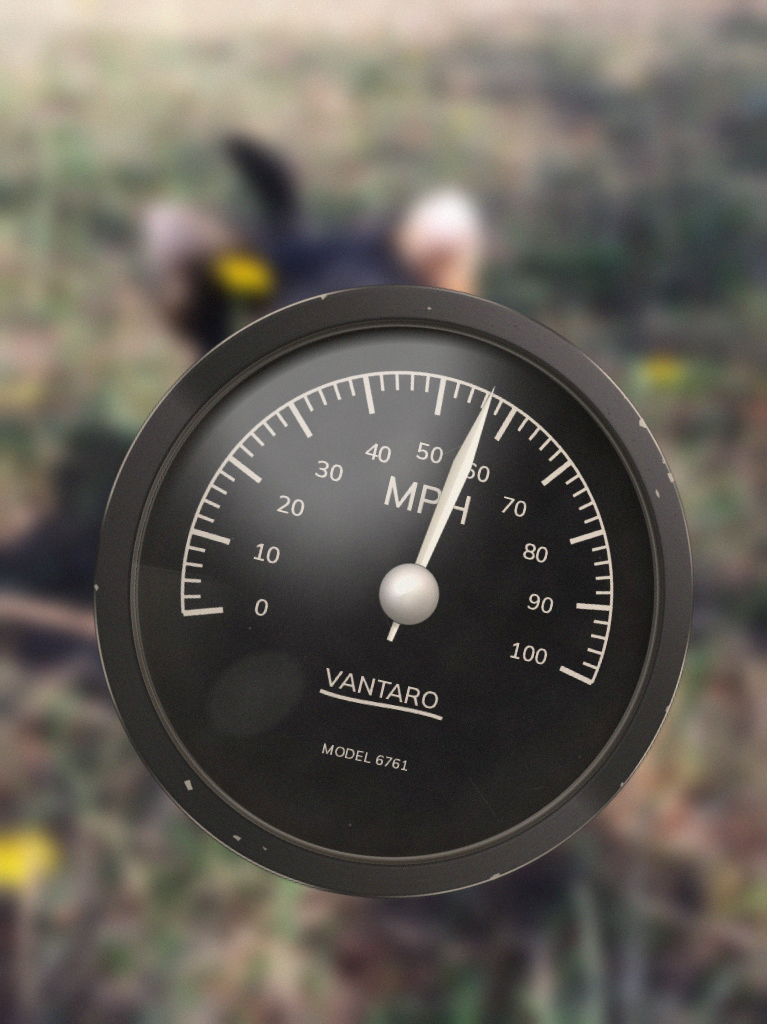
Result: 56
